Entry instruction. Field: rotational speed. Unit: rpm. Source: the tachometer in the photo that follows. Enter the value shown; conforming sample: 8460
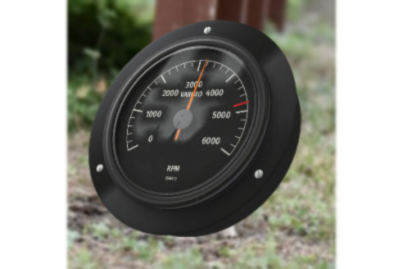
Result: 3200
